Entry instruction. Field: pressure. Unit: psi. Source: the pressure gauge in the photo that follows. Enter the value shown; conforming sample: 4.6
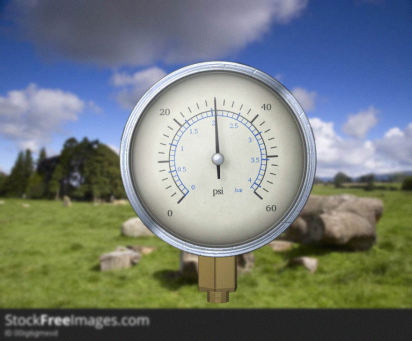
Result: 30
